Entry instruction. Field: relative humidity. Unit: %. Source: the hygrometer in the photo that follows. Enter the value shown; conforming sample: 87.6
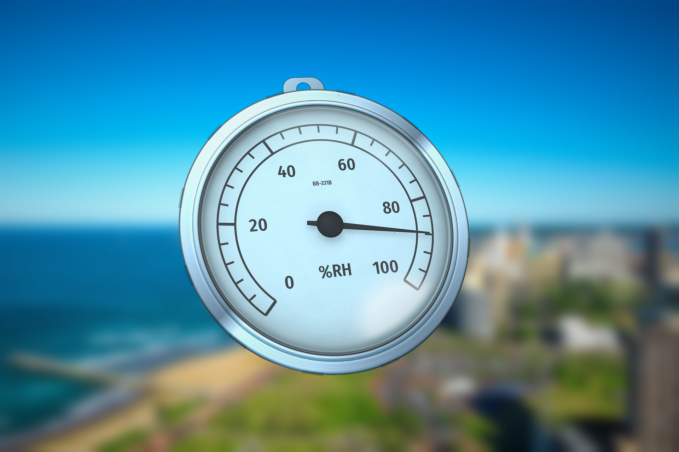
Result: 88
